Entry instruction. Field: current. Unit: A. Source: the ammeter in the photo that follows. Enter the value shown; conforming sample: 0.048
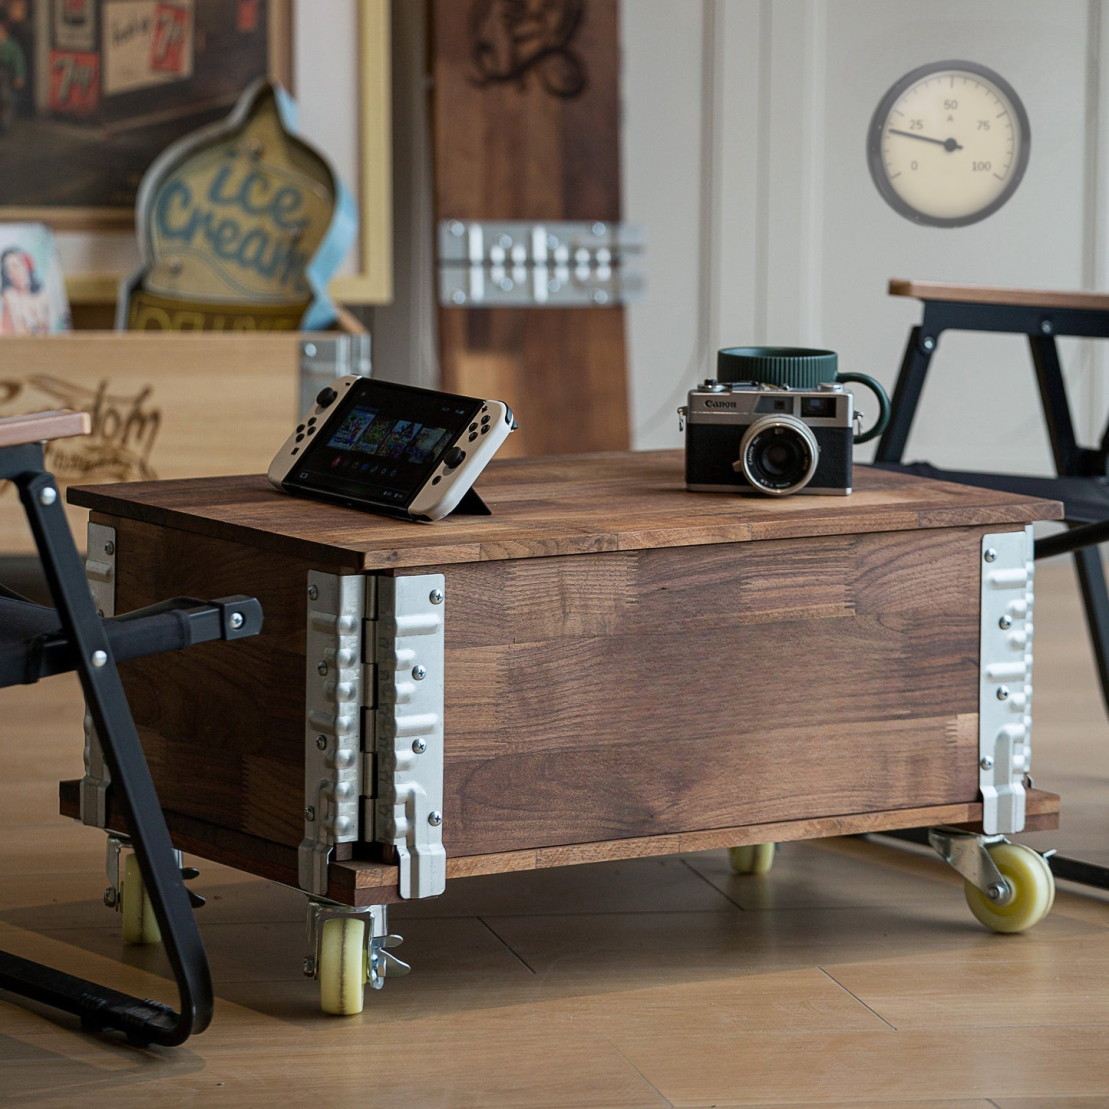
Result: 17.5
